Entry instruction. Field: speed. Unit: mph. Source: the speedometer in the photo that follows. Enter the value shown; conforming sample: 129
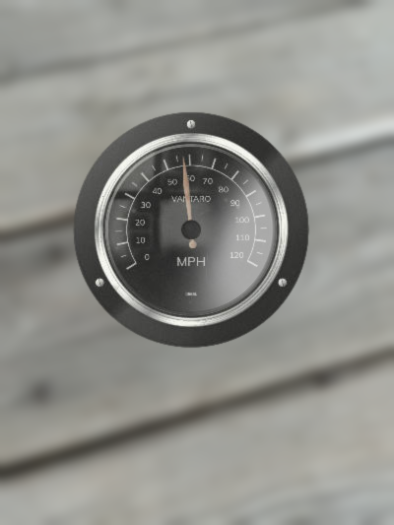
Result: 57.5
